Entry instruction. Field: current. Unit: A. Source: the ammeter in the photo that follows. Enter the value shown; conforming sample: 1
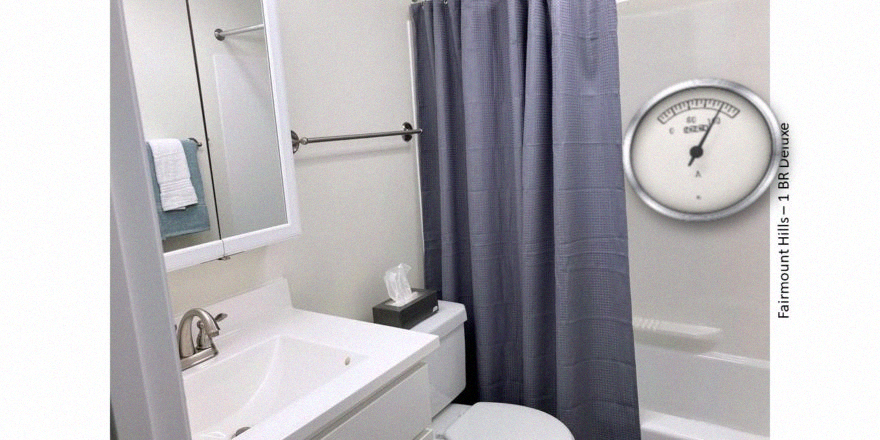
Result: 160
